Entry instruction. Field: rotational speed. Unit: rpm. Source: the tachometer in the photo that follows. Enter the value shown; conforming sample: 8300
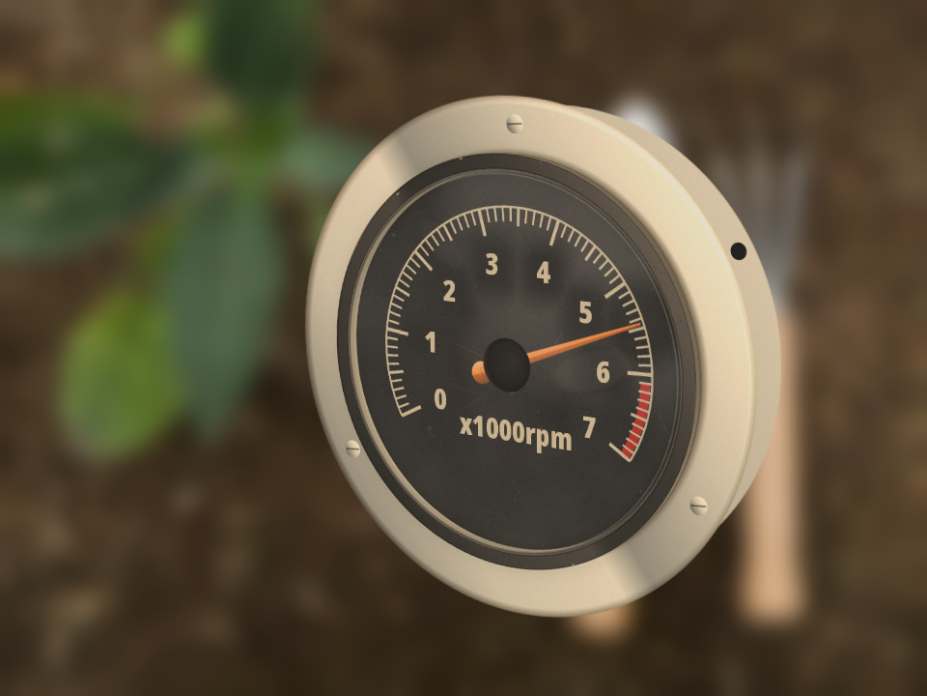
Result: 5450
